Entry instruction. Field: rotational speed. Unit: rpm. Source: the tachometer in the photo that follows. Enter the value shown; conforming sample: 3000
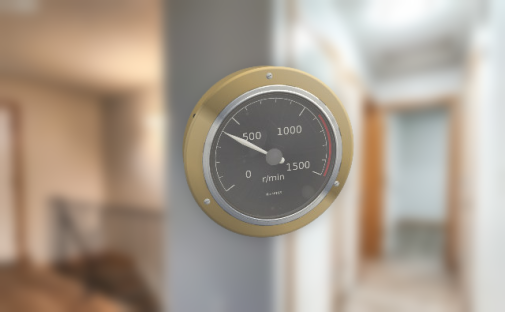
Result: 400
